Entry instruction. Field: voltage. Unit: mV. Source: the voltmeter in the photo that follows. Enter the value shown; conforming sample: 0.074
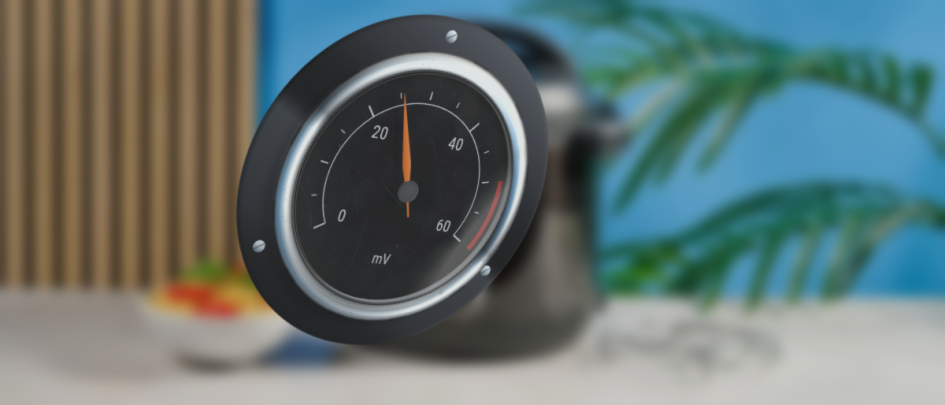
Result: 25
